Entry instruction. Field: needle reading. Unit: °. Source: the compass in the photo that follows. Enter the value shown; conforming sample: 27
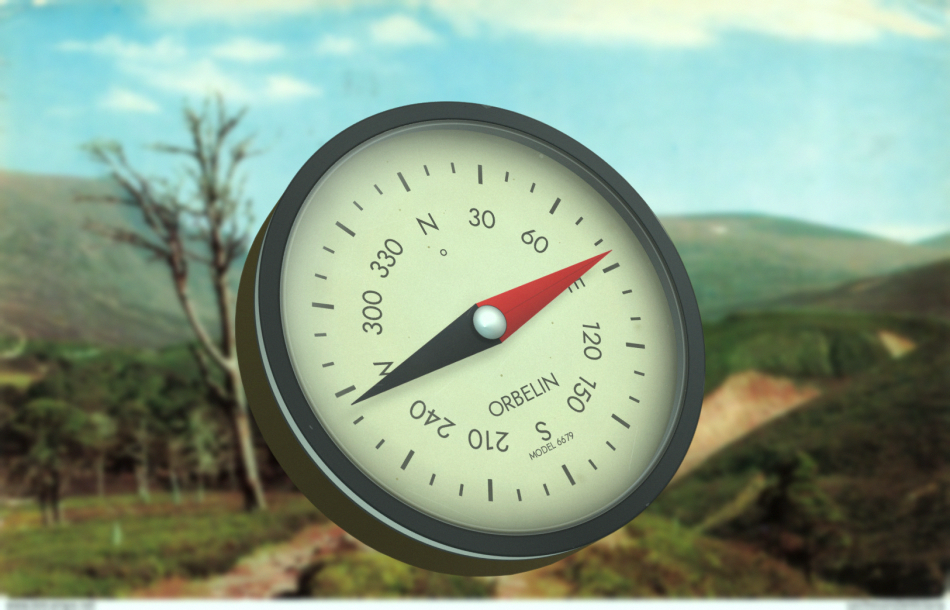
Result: 85
